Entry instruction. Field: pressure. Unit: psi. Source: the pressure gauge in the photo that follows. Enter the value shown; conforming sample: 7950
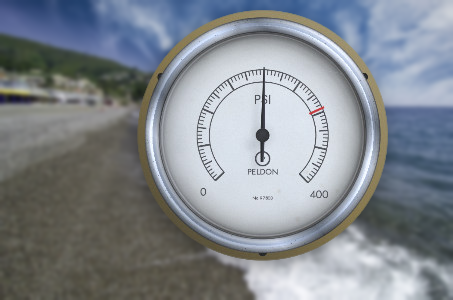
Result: 200
